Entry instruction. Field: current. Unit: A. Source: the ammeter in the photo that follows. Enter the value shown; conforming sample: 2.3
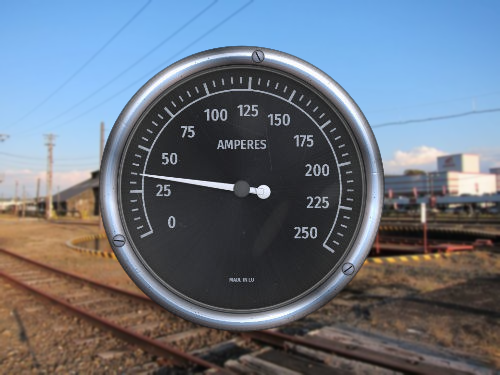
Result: 35
